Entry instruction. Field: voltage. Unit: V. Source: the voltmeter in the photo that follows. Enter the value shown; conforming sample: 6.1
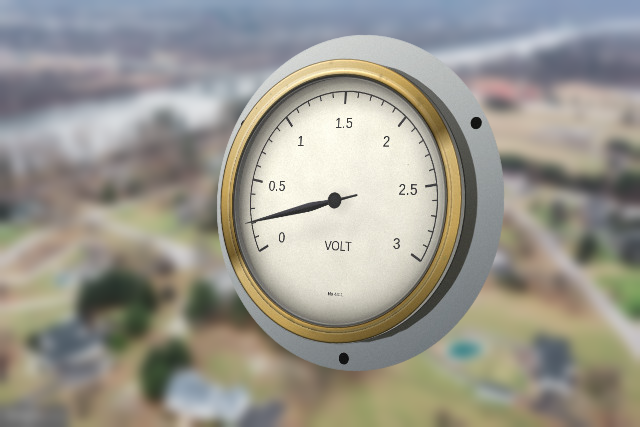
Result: 0.2
